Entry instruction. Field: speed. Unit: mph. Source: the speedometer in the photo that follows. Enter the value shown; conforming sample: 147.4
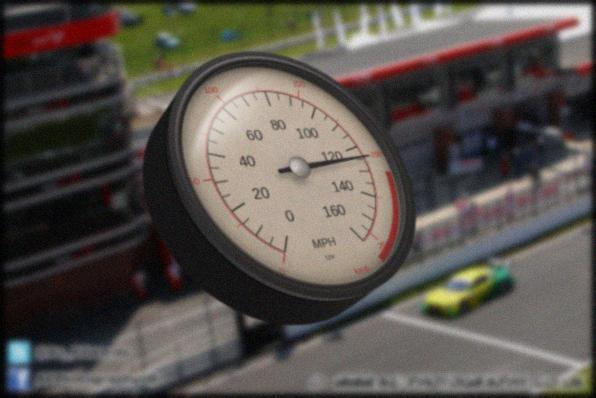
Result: 125
